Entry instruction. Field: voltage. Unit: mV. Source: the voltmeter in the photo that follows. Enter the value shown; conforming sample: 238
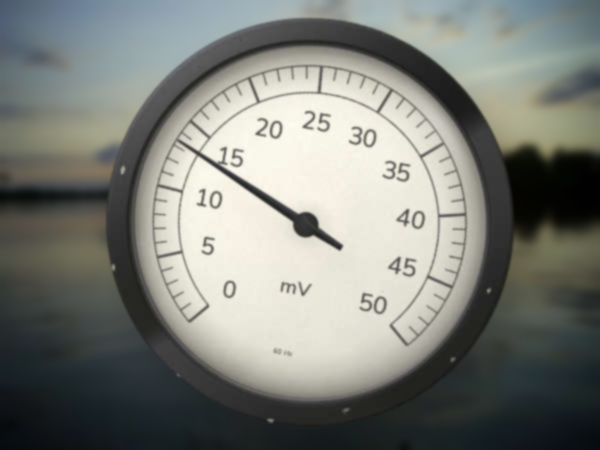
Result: 13.5
